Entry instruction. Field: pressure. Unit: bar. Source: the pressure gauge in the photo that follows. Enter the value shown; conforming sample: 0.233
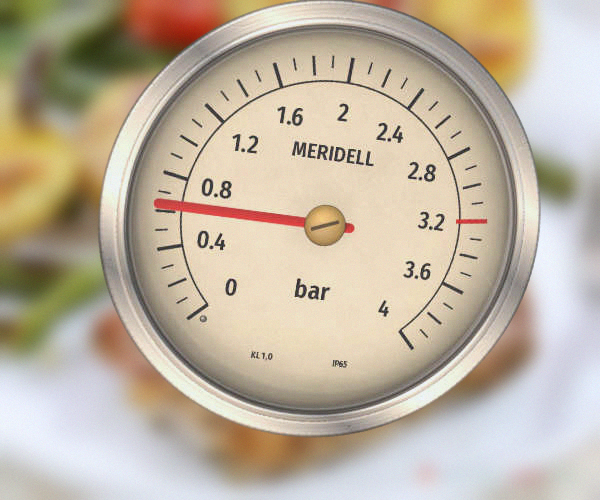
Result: 0.65
